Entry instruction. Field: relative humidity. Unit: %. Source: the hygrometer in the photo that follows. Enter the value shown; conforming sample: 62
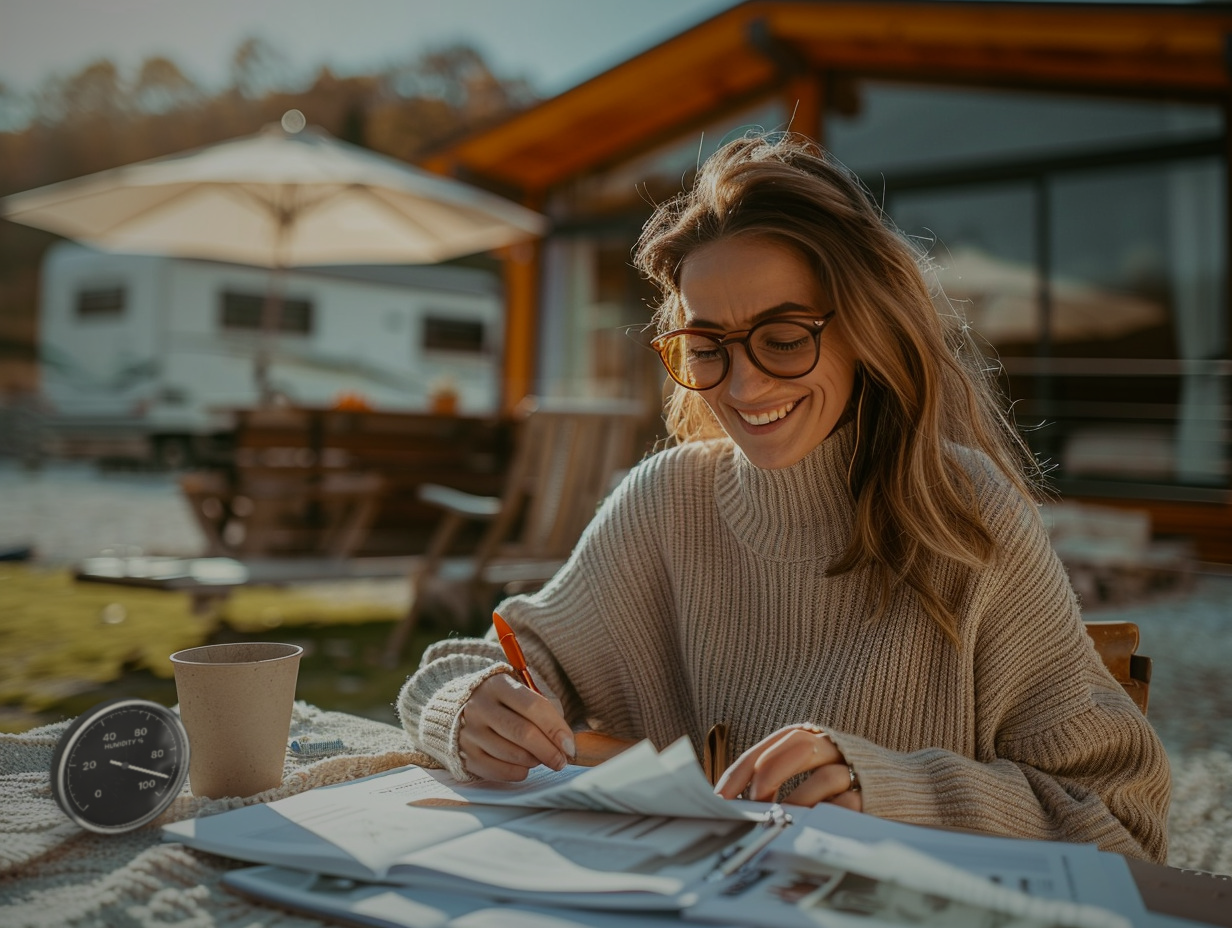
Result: 92
